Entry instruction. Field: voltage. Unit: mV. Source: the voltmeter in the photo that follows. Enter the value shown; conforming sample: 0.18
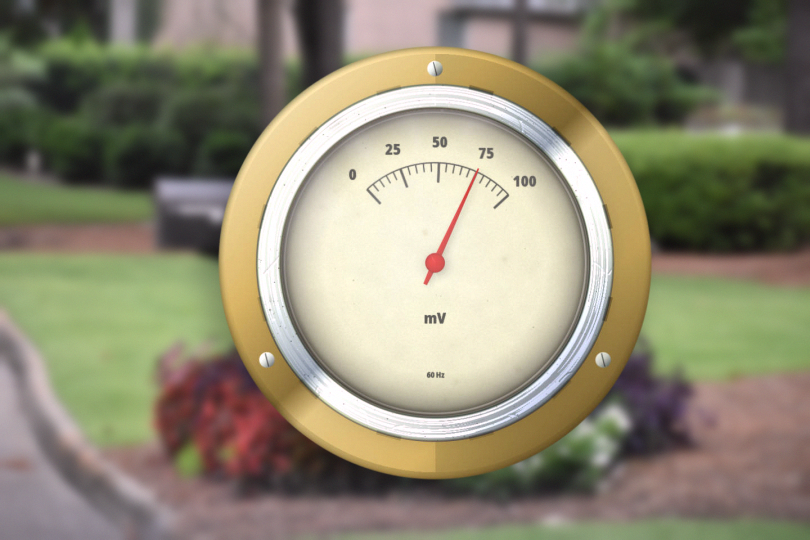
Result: 75
